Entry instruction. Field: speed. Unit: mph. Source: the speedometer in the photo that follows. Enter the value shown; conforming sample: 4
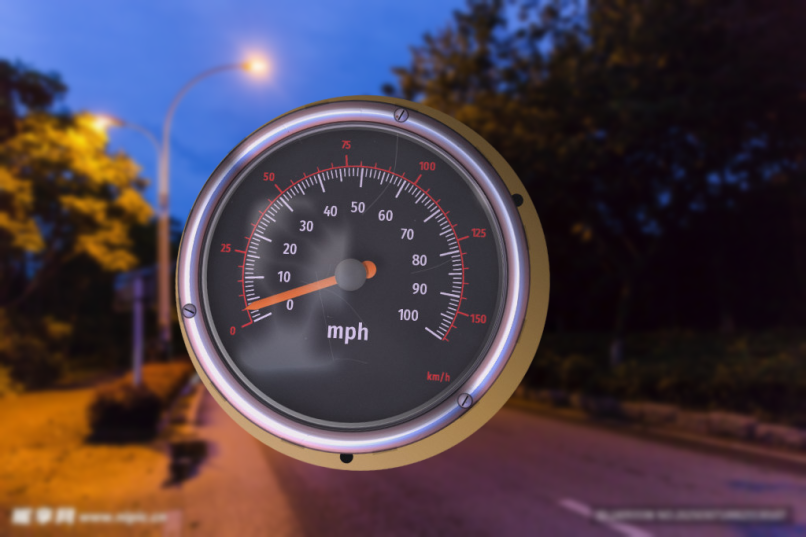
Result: 3
